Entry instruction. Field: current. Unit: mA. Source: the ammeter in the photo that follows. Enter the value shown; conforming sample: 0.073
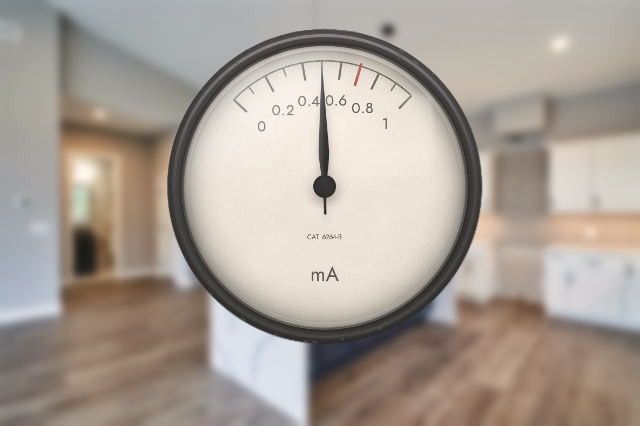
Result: 0.5
